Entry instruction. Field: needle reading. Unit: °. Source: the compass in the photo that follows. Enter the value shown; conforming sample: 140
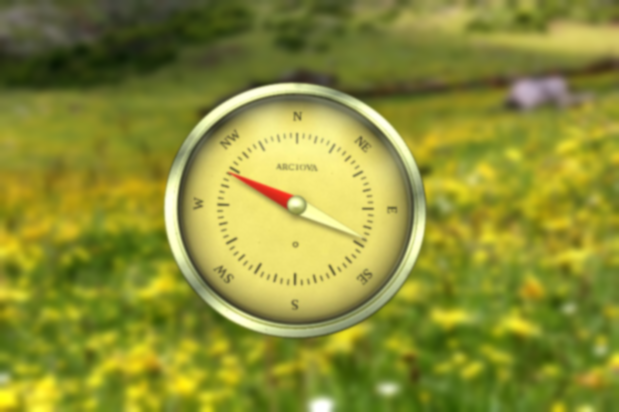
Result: 295
